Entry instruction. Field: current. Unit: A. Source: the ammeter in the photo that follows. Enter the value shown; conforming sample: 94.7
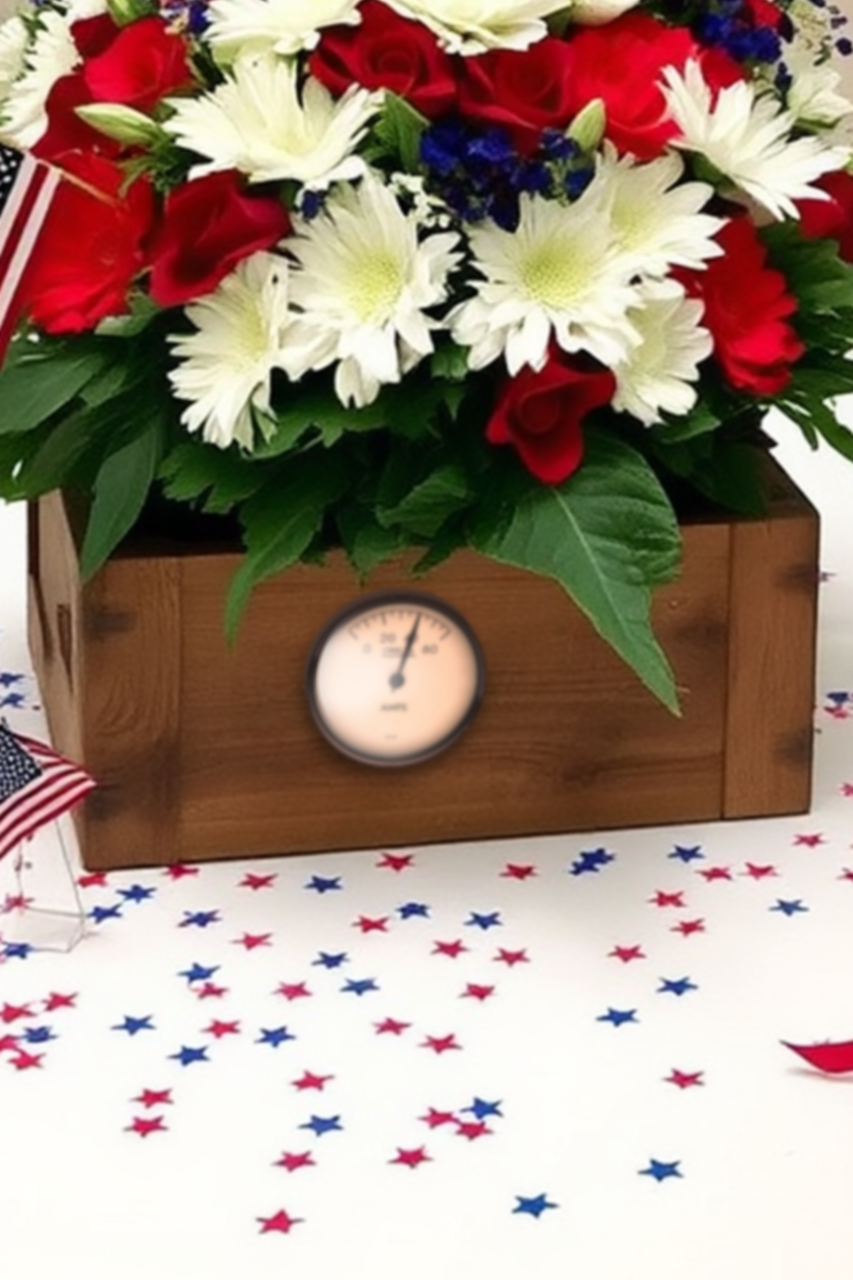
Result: 40
